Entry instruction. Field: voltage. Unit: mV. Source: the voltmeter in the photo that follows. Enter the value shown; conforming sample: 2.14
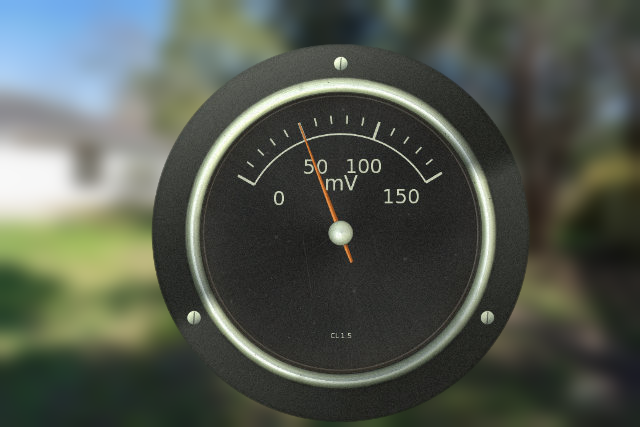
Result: 50
